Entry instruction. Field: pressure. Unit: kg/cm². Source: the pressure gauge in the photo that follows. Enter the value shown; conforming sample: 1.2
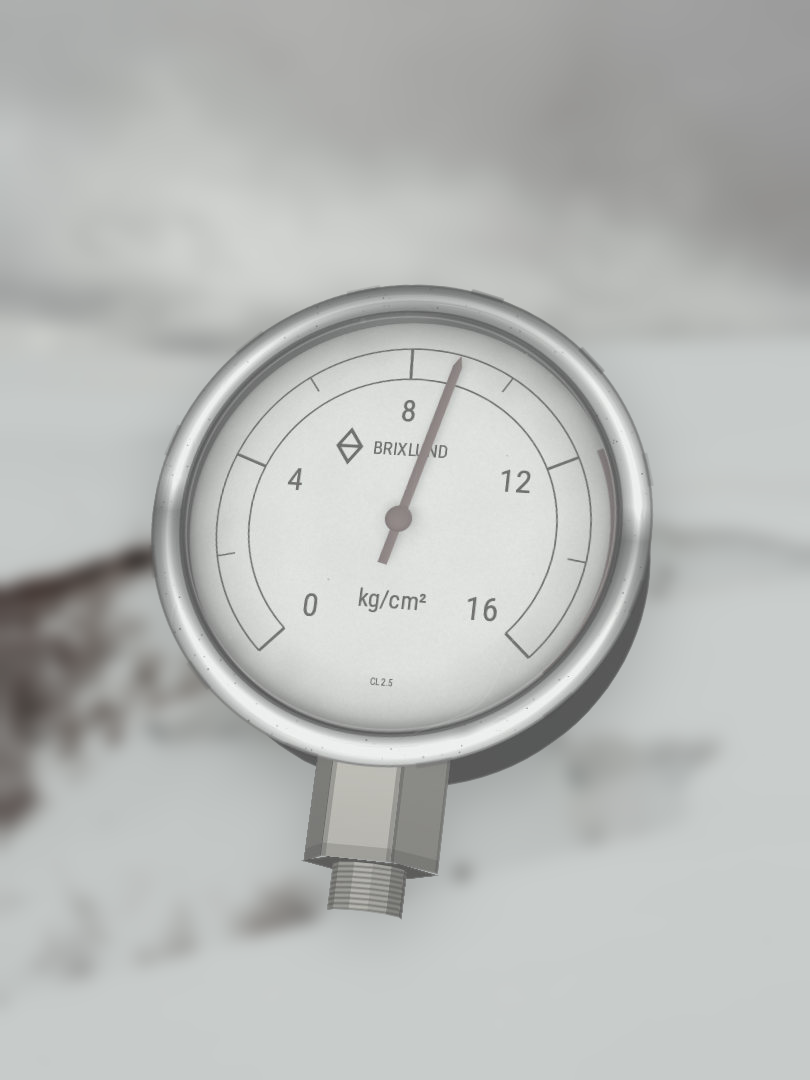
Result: 9
